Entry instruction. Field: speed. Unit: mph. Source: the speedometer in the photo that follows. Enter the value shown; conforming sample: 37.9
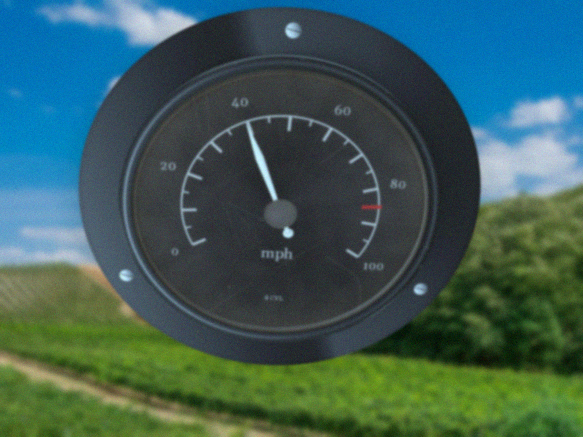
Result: 40
